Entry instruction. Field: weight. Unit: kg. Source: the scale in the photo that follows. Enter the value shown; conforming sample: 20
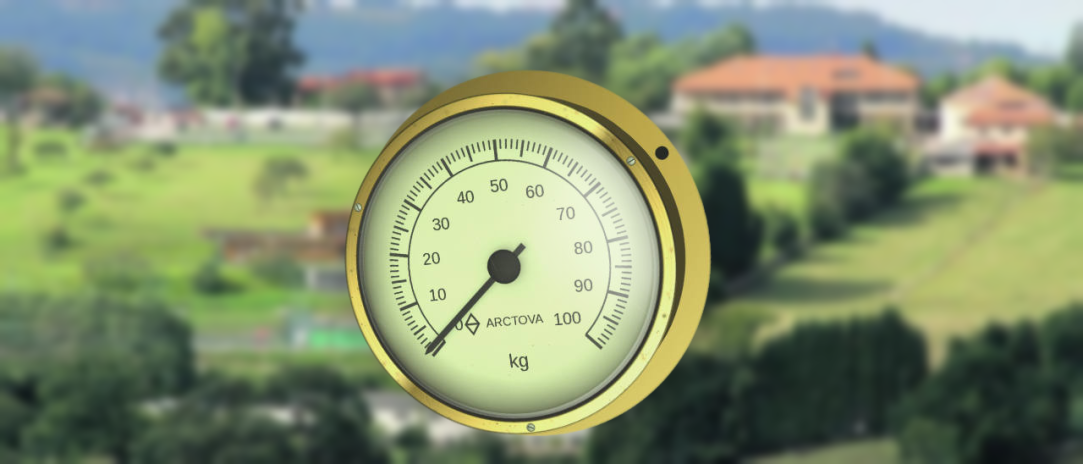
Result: 1
